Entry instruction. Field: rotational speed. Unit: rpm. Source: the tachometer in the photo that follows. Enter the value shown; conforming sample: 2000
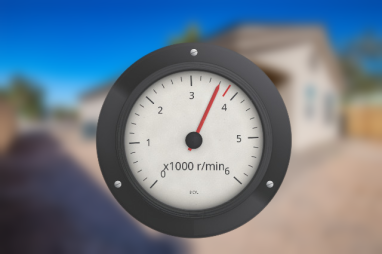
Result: 3600
